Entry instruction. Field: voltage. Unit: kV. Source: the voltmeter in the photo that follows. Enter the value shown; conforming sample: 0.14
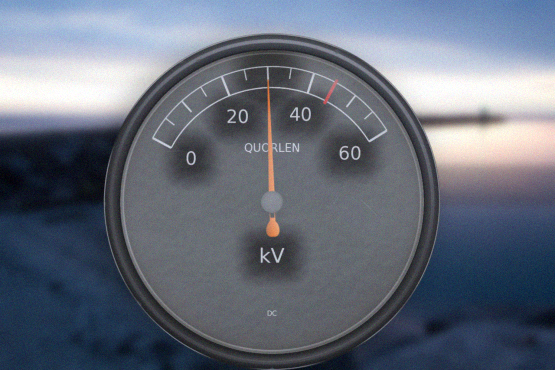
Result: 30
